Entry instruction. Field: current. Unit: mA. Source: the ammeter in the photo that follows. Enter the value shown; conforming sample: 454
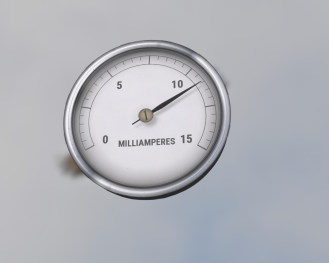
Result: 11
